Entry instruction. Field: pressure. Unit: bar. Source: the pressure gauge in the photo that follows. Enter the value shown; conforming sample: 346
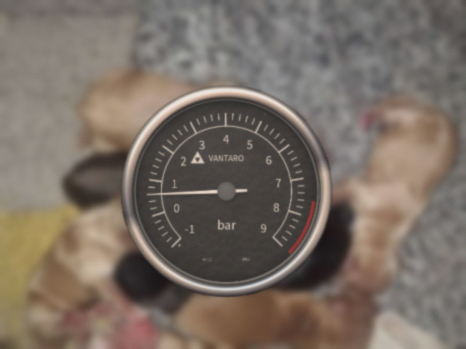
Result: 0.6
